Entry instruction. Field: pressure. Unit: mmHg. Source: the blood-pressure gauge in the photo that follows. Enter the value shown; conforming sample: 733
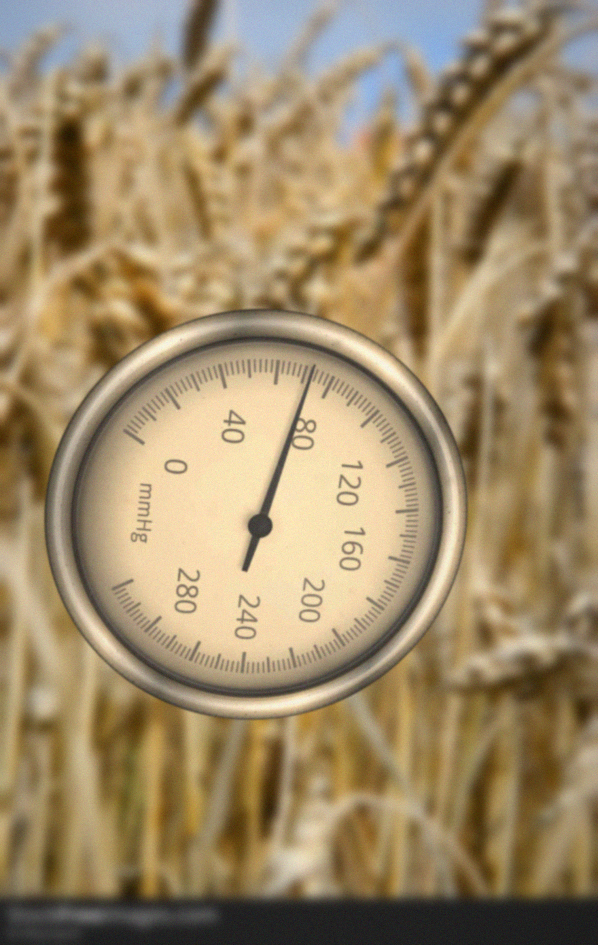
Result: 72
